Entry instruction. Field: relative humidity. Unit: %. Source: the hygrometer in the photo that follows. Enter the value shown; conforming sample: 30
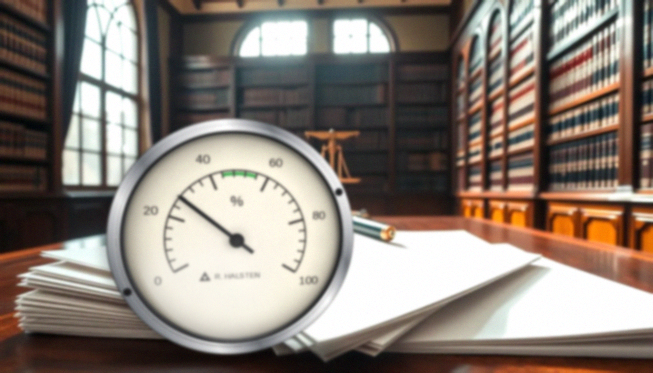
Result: 28
